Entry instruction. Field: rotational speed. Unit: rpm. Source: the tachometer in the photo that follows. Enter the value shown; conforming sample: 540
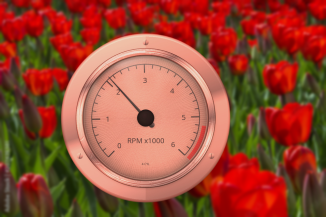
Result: 2100
